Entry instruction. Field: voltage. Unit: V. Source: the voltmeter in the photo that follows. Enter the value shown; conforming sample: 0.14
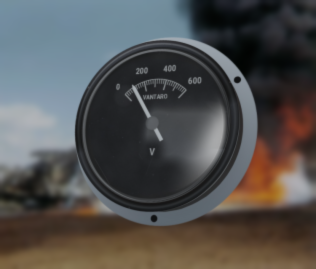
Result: 100
